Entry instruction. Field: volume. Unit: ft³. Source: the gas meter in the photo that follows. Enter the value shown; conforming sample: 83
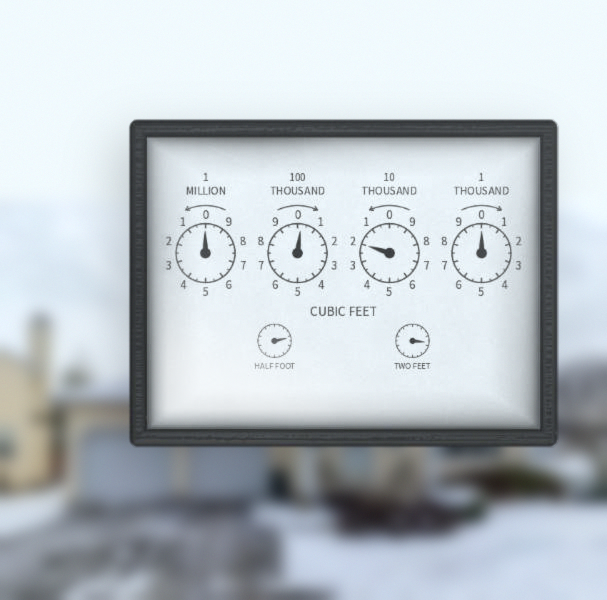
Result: 2000
